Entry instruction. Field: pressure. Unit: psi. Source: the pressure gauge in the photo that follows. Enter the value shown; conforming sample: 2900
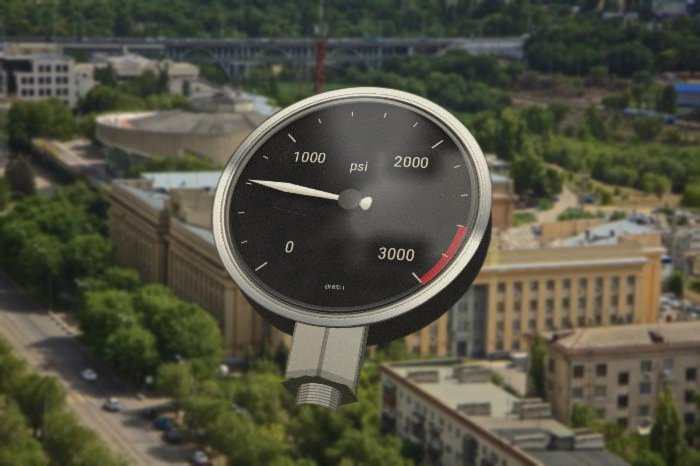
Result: 600
